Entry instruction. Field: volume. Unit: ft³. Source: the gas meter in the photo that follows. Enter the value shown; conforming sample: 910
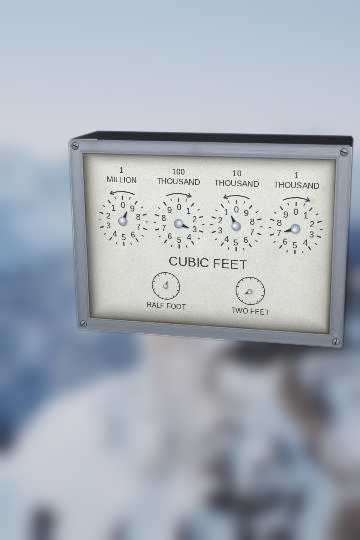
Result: 930700
